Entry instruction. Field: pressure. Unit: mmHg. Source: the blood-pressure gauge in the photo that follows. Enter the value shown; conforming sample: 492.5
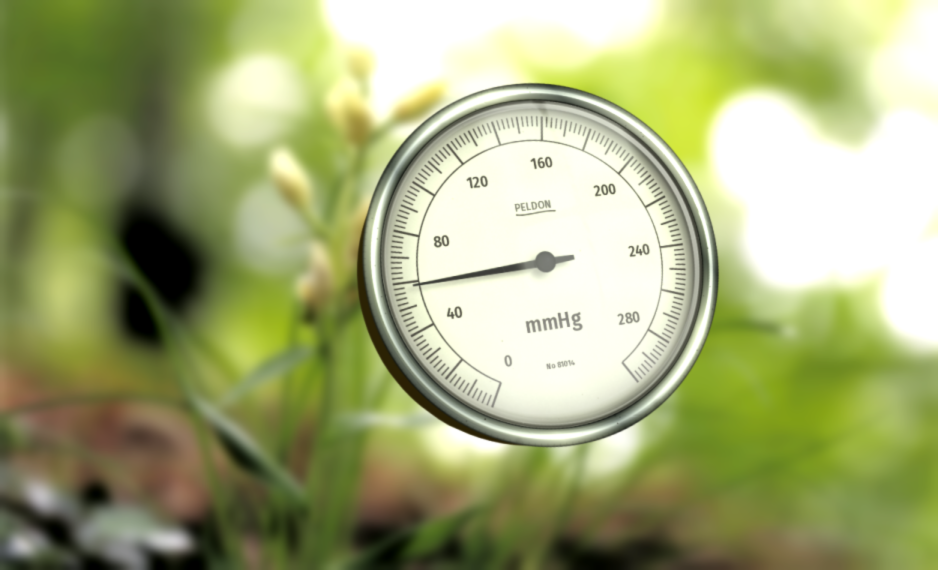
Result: 58
